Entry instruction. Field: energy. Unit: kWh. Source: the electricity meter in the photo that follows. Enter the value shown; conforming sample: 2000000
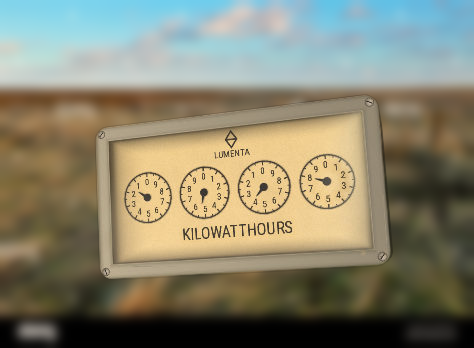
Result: 1538
